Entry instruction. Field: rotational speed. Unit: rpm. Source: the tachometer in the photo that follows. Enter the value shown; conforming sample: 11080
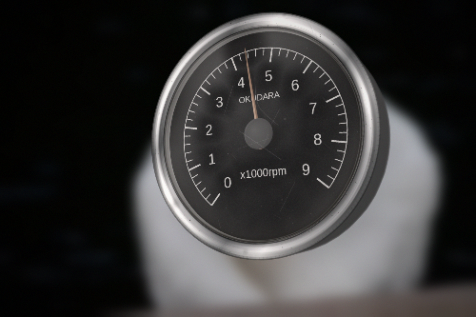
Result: 4400
